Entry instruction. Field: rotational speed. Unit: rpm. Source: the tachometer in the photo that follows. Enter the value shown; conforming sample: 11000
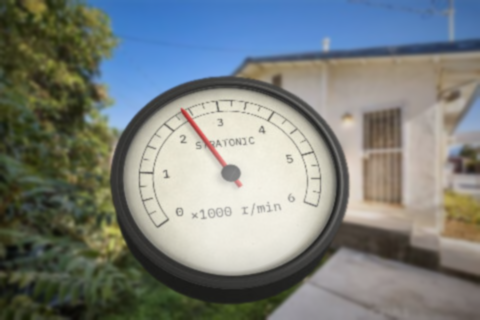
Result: 2375
